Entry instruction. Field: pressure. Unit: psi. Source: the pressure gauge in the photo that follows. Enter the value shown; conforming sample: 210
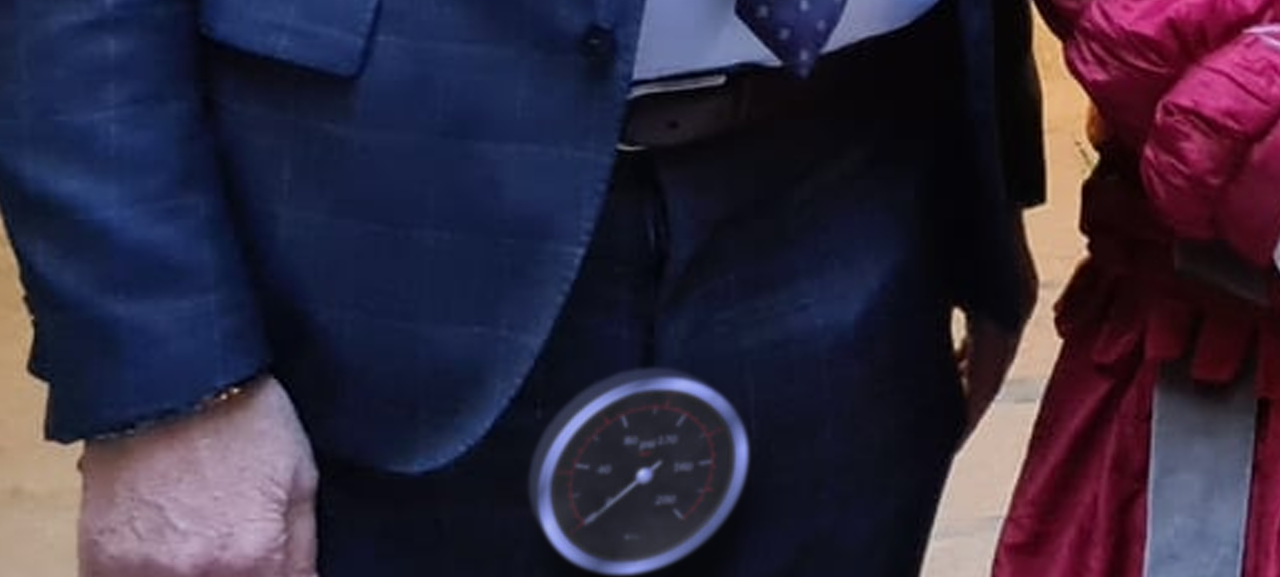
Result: 0
